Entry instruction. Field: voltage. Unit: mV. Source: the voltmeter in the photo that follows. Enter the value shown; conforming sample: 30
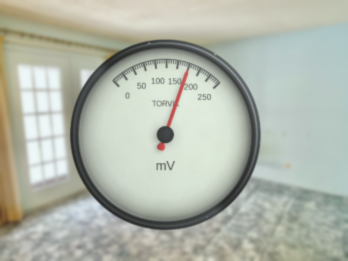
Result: 175
